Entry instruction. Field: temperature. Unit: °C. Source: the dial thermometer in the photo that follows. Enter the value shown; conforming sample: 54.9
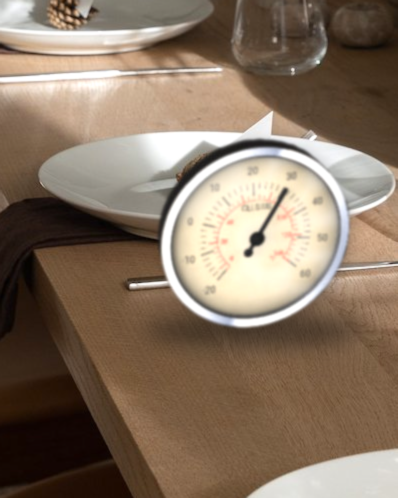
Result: 30
